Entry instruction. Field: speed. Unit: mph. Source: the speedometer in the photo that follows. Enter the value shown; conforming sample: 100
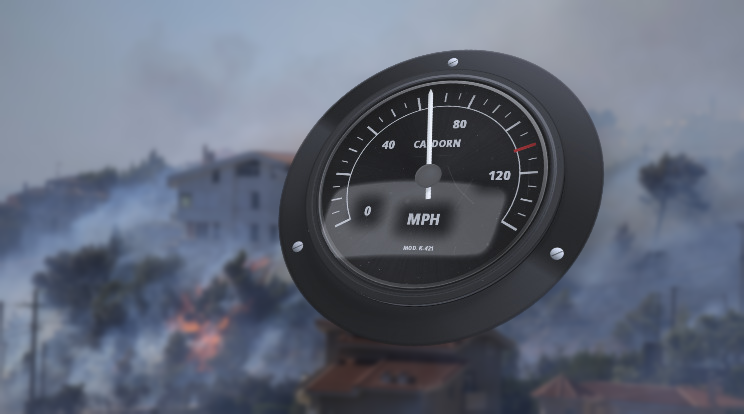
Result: 65
